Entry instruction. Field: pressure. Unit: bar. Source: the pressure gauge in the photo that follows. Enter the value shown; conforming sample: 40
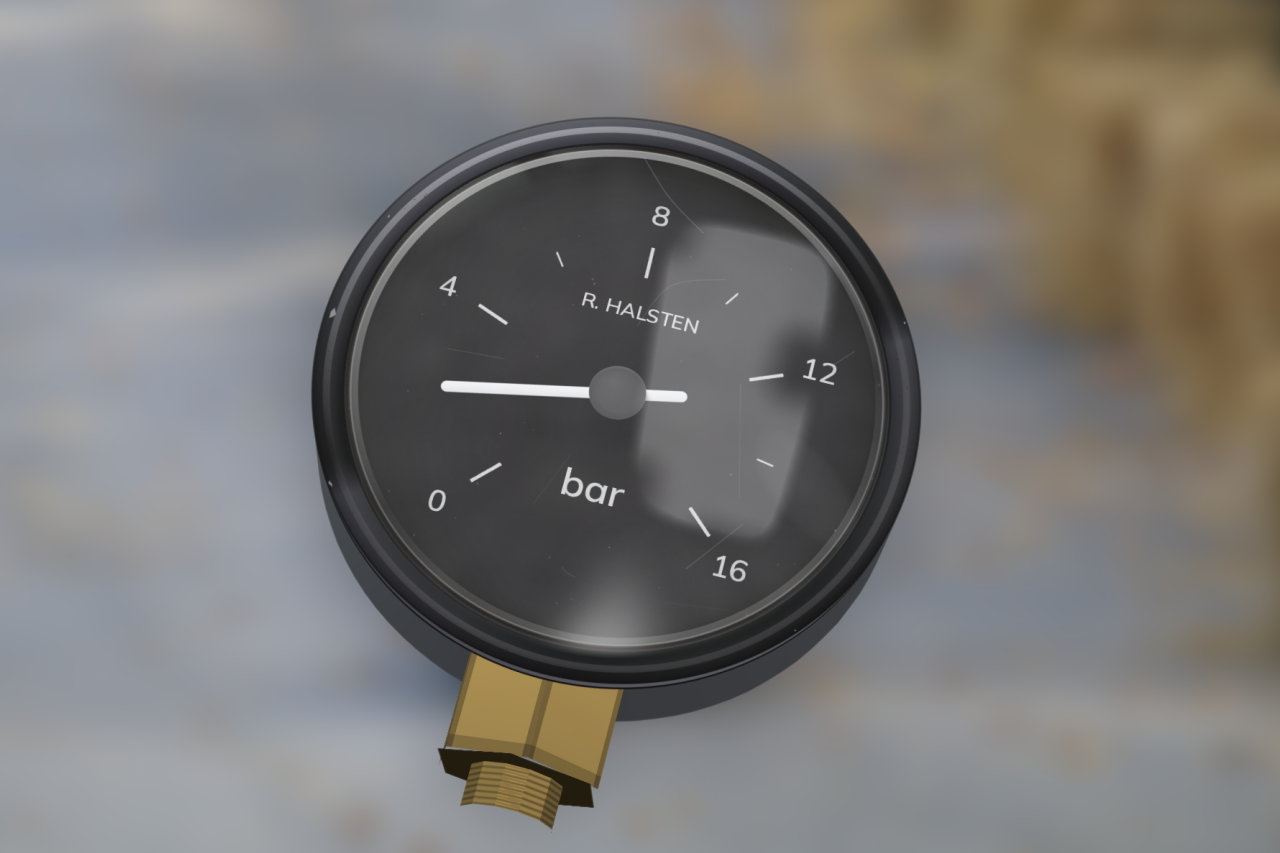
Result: 2
